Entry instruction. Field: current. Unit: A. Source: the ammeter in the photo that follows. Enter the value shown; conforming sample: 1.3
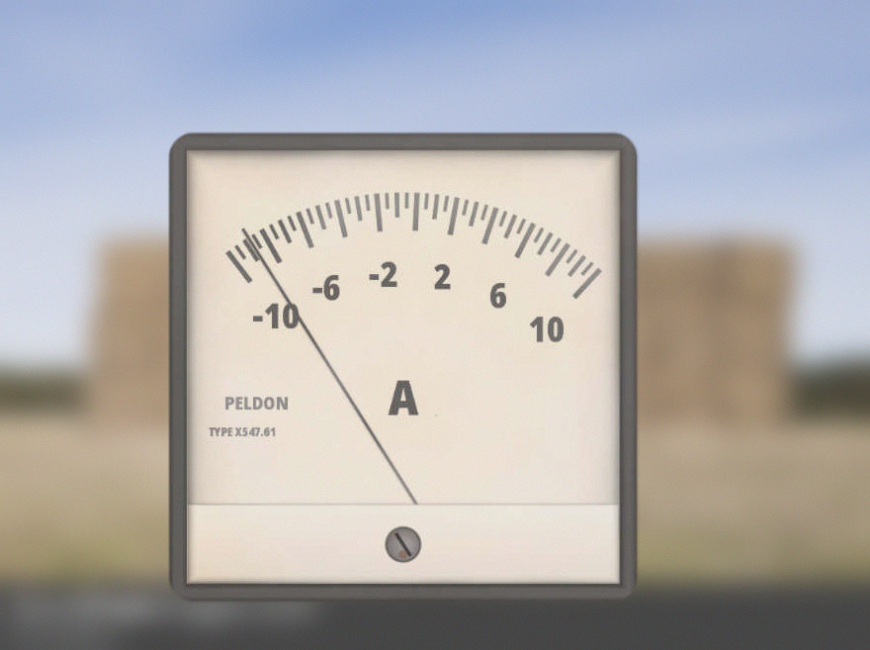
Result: -8.75
